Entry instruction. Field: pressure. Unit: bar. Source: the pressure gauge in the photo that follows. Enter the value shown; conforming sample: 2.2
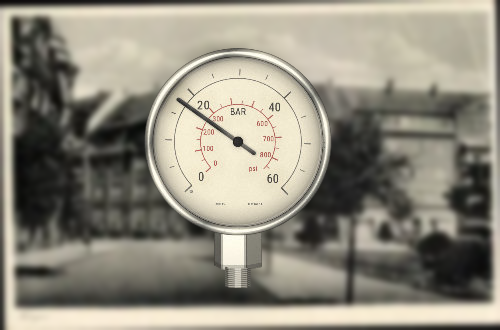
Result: 17.5
